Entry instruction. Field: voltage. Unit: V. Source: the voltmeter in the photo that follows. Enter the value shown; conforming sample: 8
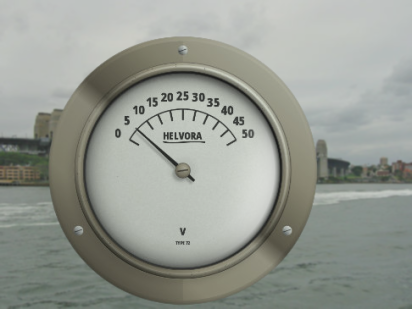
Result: 5
